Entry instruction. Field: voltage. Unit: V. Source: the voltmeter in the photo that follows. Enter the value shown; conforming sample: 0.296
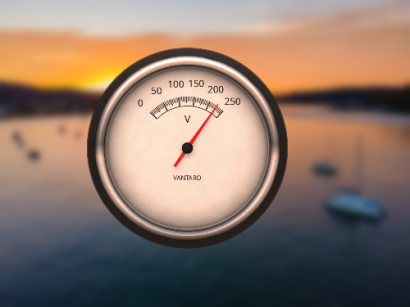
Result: 225
